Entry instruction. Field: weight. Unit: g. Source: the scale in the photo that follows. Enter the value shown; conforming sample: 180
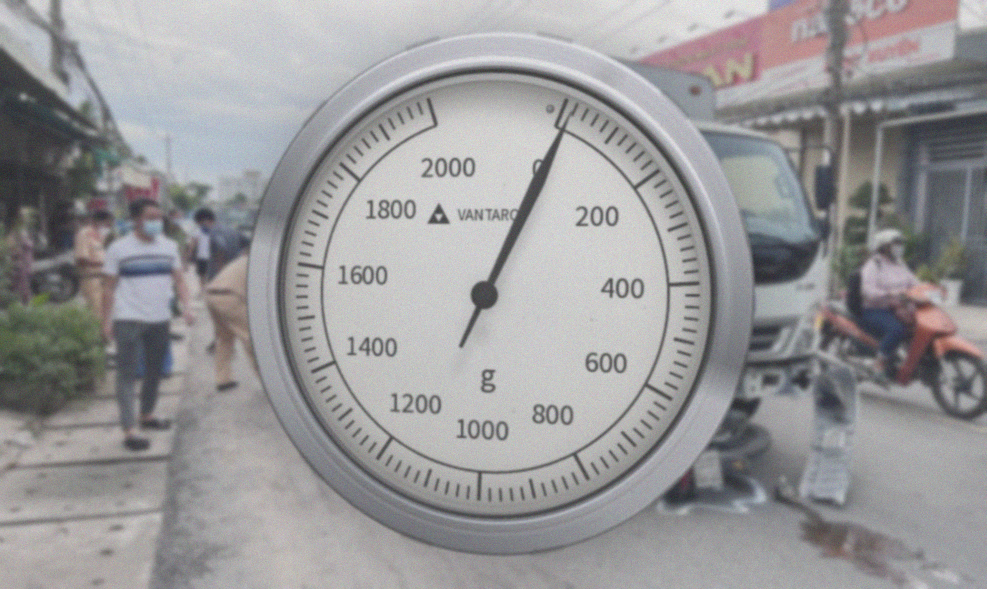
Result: 20
